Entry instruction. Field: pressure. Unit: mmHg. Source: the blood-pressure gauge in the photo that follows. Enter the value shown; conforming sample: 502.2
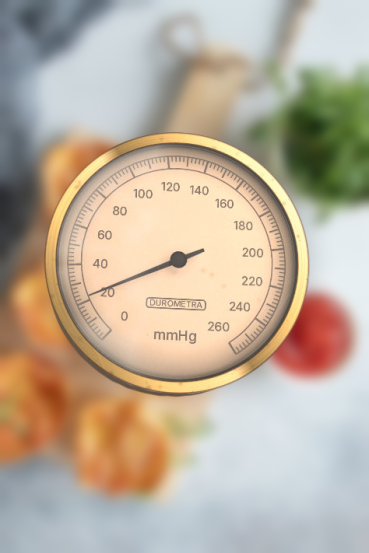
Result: 22
